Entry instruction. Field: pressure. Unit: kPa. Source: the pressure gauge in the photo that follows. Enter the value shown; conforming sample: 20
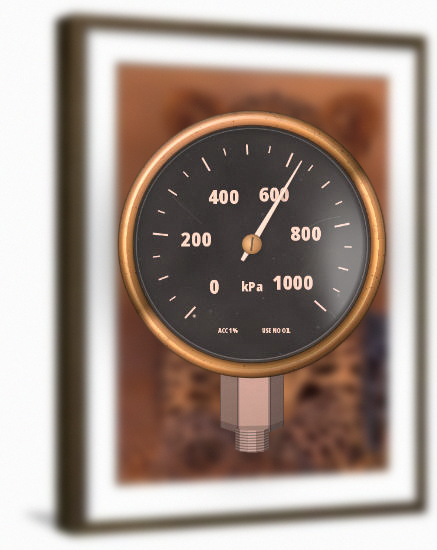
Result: 625
